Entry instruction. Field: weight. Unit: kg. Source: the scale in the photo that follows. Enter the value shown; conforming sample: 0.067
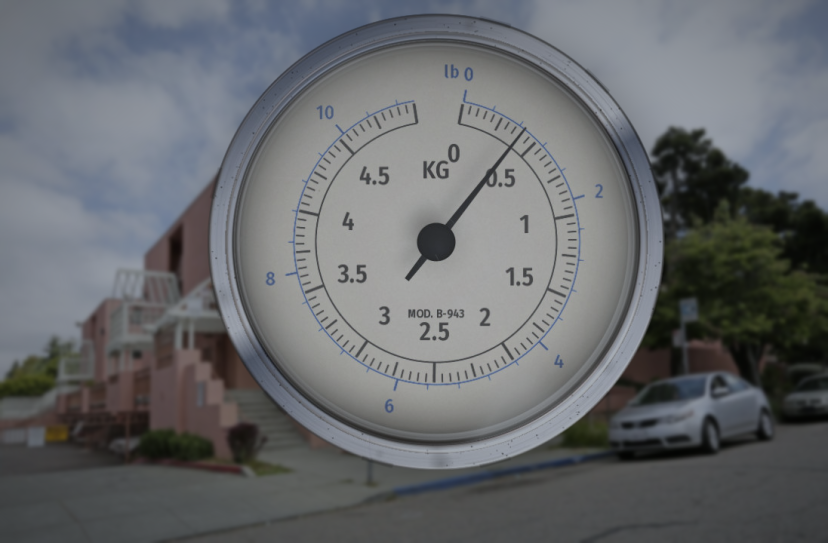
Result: 0.4
